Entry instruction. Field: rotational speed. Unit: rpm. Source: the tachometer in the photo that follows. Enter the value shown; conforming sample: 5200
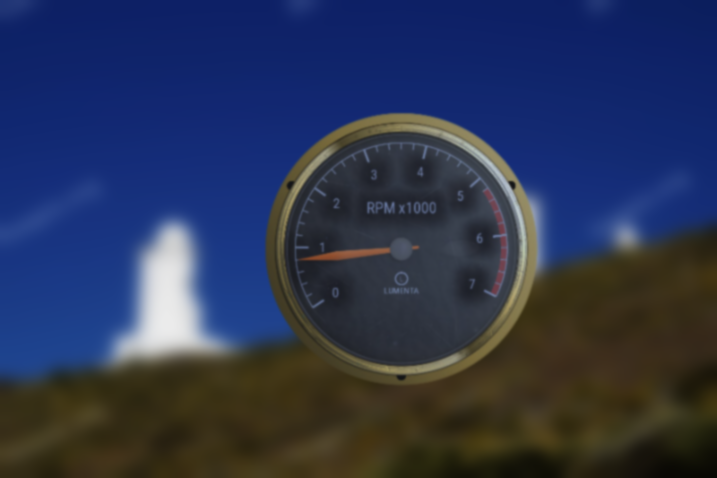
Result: 800
